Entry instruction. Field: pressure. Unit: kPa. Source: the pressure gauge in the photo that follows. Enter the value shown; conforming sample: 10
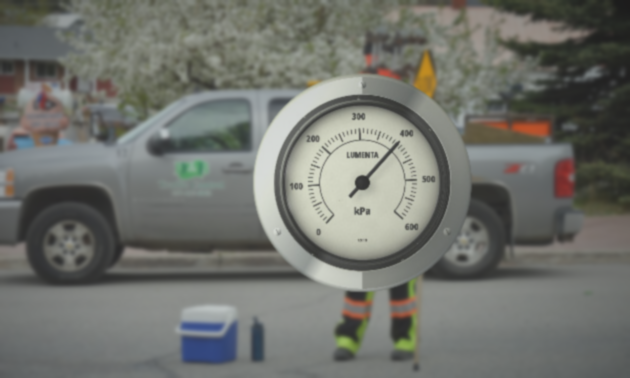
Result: 400
